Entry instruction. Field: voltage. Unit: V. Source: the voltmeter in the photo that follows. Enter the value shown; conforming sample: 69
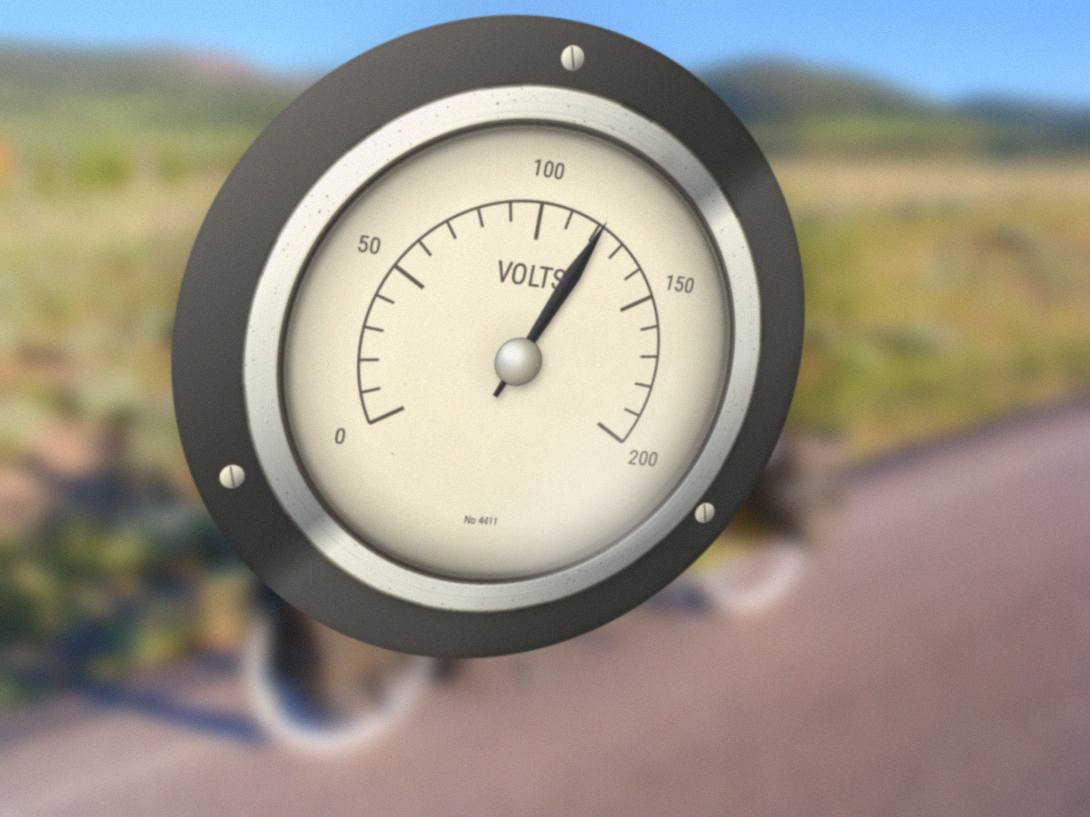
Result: 120
